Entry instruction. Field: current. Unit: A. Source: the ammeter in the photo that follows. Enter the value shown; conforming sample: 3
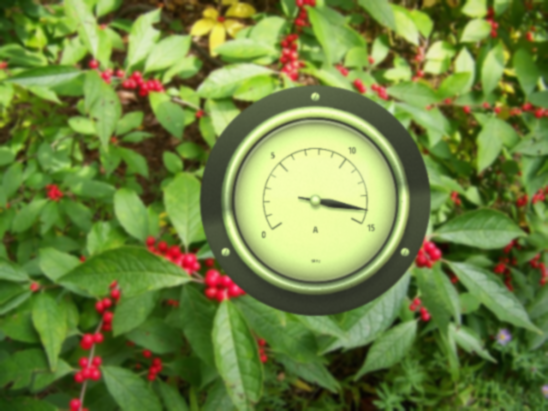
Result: 14
